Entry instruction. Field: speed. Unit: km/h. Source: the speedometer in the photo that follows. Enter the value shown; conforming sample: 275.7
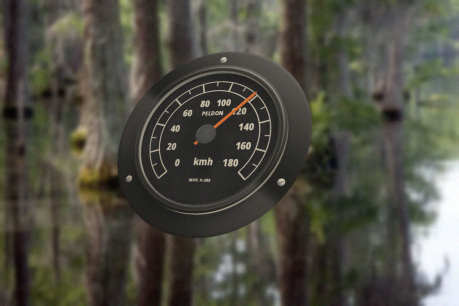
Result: 120
